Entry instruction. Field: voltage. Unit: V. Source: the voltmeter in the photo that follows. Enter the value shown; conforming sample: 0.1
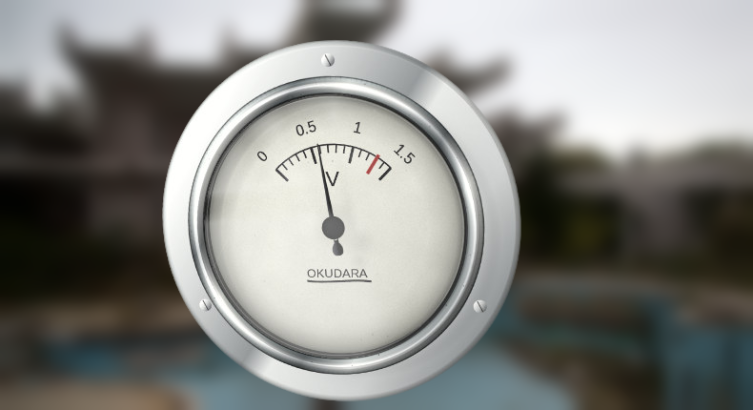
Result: 0.6
